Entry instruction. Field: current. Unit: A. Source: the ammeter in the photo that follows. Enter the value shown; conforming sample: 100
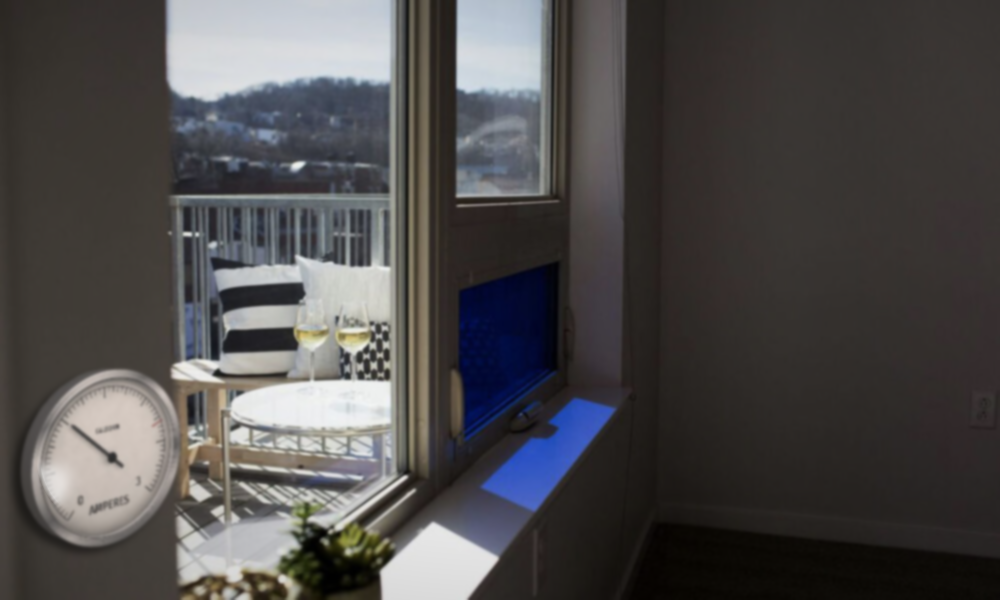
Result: 1
